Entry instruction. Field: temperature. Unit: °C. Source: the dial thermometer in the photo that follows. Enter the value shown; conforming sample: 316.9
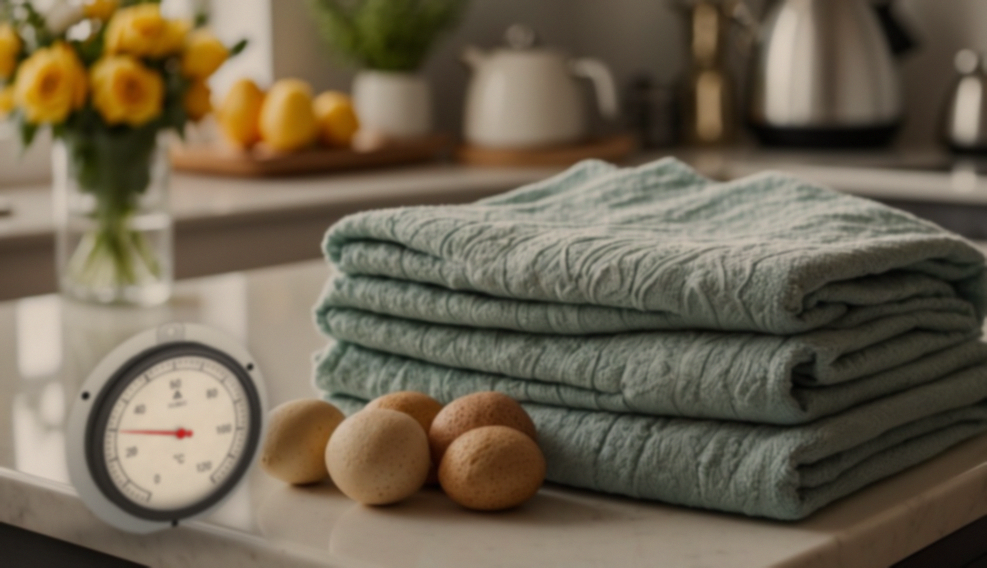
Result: 30
